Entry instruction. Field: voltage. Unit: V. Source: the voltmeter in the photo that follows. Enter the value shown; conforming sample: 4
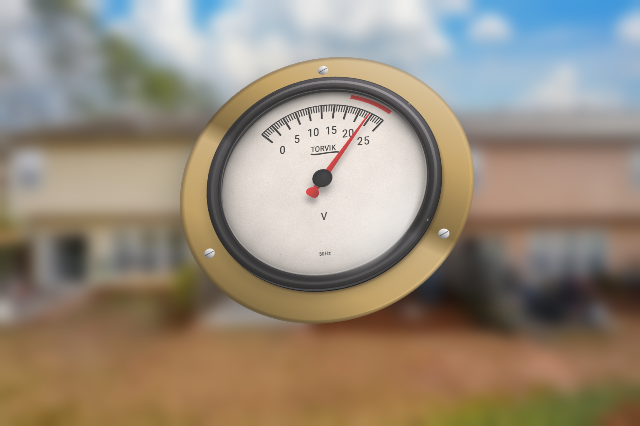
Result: 22.5
